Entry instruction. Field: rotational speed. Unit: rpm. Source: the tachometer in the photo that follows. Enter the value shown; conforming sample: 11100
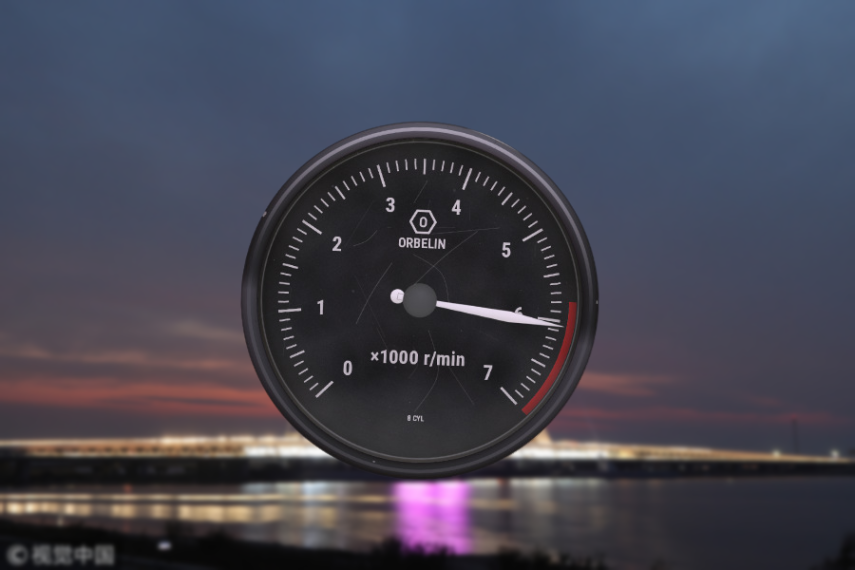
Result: 6050
